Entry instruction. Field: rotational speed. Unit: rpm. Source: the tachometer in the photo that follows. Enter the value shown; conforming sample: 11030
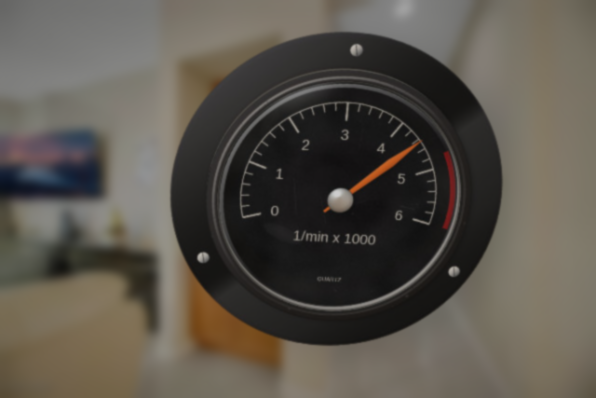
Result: 4400
